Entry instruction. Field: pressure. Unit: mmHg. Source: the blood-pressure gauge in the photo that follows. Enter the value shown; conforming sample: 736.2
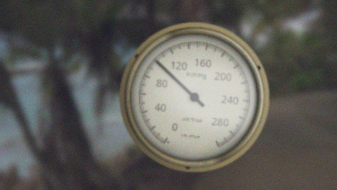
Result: 100
